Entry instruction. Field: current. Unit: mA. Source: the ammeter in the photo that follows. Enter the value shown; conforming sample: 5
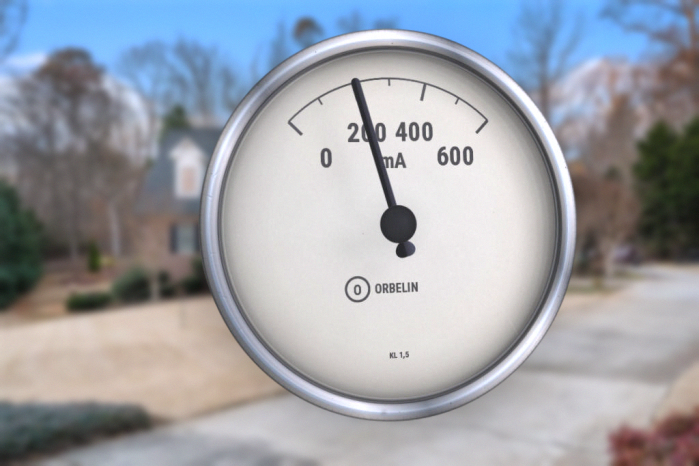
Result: 200
